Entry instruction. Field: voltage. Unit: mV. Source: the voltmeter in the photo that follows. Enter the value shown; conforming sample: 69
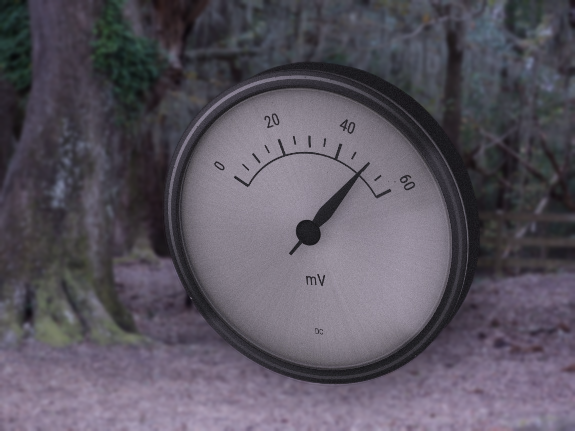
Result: 50
